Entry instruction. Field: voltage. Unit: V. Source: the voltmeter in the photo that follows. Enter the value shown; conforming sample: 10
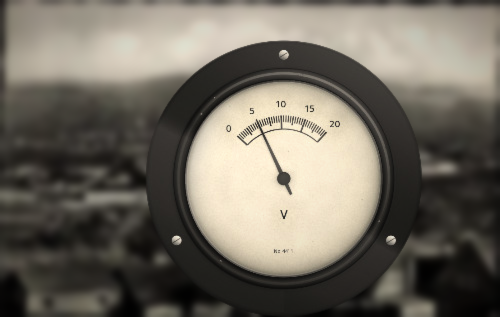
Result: 5
